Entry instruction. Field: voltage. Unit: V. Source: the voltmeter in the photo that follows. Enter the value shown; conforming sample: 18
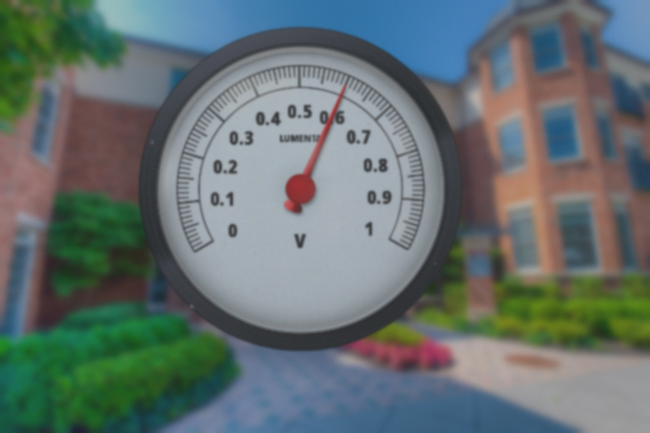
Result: 0.6
